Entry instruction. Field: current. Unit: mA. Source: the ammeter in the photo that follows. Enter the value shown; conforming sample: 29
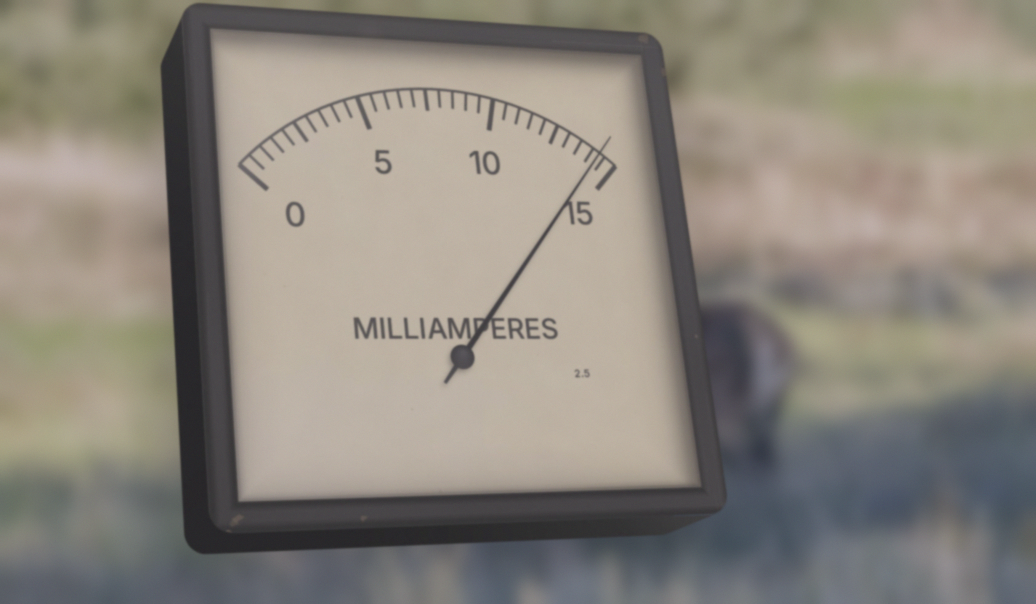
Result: 14.25
